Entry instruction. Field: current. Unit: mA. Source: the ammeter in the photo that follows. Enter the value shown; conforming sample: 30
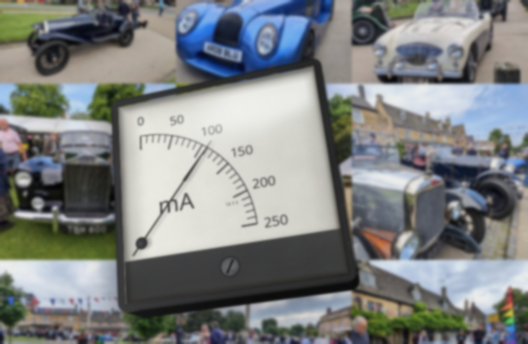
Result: 110
